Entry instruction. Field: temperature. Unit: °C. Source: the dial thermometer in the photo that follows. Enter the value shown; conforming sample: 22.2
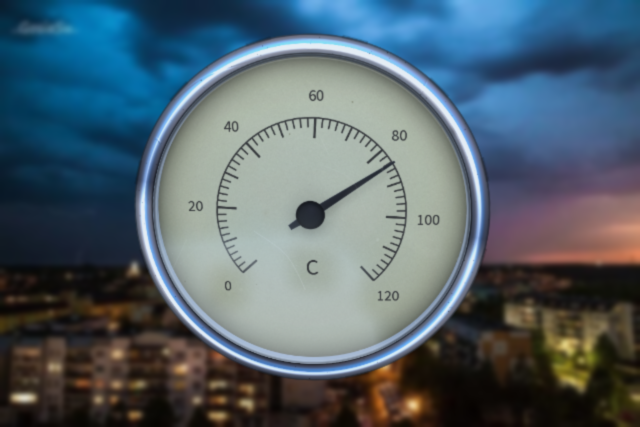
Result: 84
